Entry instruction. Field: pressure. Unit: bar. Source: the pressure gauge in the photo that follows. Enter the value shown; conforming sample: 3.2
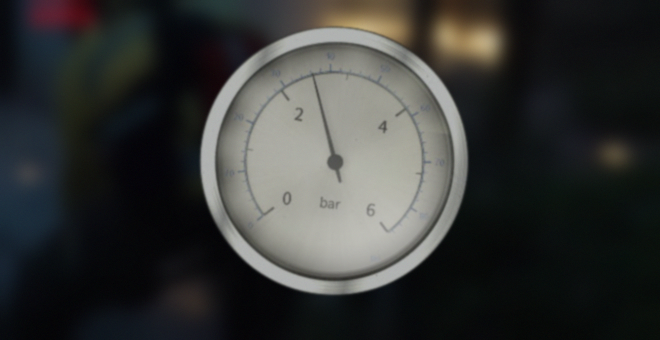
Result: 2.5
